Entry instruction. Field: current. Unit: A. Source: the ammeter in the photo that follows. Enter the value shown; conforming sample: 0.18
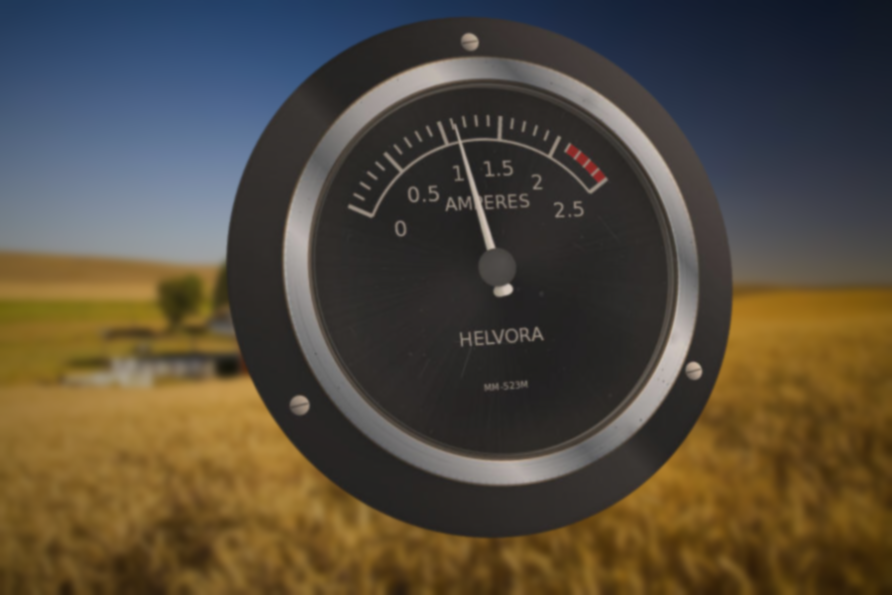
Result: 1.1
